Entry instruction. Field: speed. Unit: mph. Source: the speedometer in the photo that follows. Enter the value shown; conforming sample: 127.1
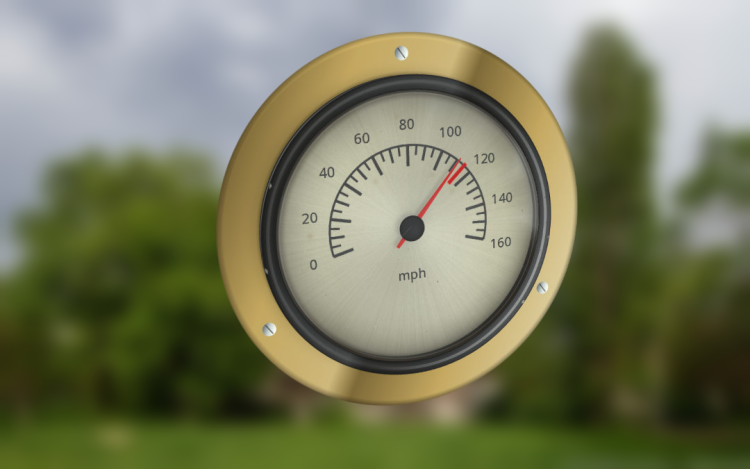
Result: 110
